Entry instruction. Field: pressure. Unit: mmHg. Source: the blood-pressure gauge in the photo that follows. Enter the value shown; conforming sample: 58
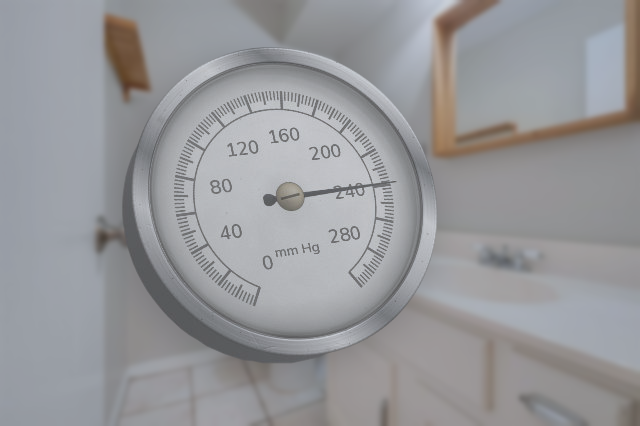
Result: 240
